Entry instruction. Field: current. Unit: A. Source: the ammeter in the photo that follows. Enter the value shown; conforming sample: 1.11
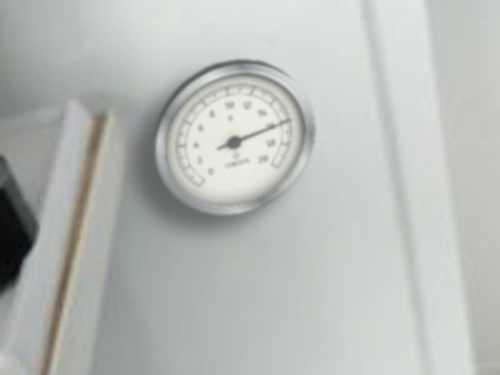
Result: 16
